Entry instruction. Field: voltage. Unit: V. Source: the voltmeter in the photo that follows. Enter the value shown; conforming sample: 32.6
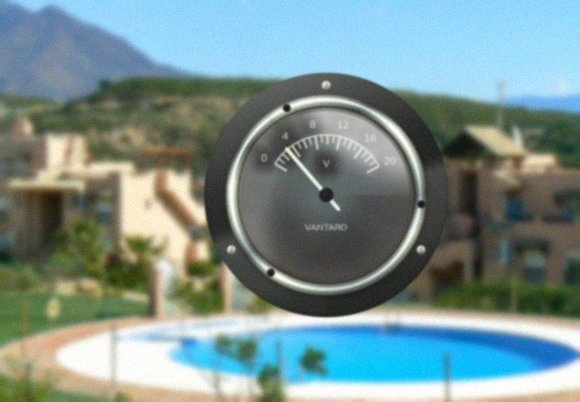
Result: 3
